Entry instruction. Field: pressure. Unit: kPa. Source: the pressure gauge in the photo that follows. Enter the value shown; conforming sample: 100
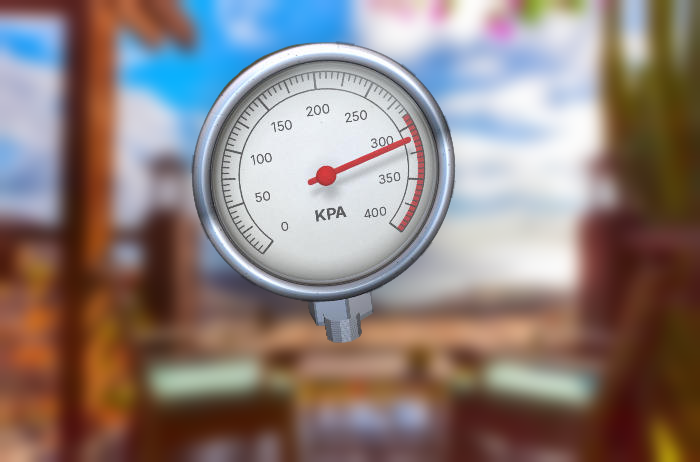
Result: 310
